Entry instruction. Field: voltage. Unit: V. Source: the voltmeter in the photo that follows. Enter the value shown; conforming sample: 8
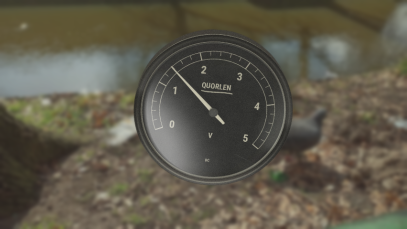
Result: 1.4
